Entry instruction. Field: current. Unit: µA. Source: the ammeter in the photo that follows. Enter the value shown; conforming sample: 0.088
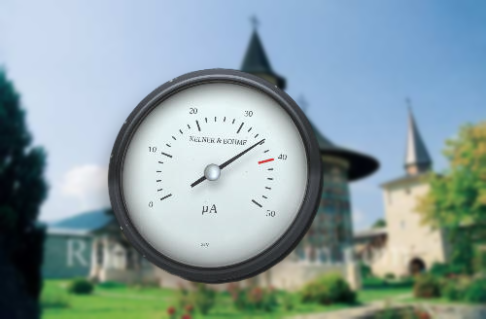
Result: 36
